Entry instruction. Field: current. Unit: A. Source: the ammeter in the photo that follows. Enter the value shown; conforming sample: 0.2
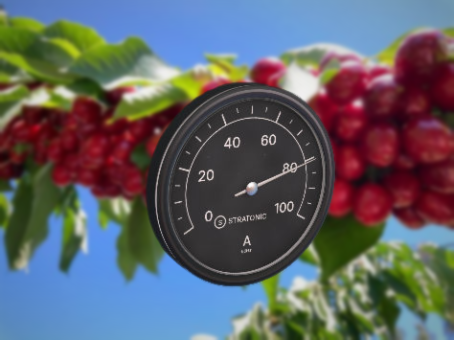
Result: 80
